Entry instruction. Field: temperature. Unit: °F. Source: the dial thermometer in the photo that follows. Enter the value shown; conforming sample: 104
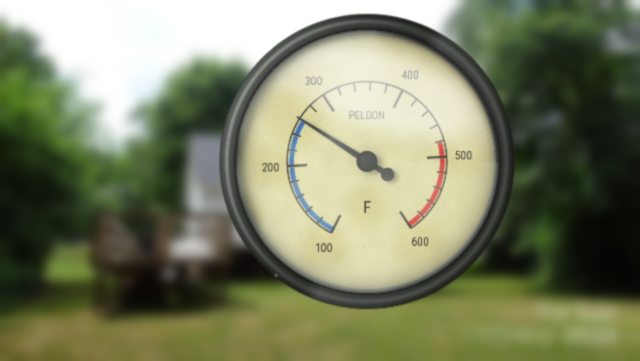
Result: 260
